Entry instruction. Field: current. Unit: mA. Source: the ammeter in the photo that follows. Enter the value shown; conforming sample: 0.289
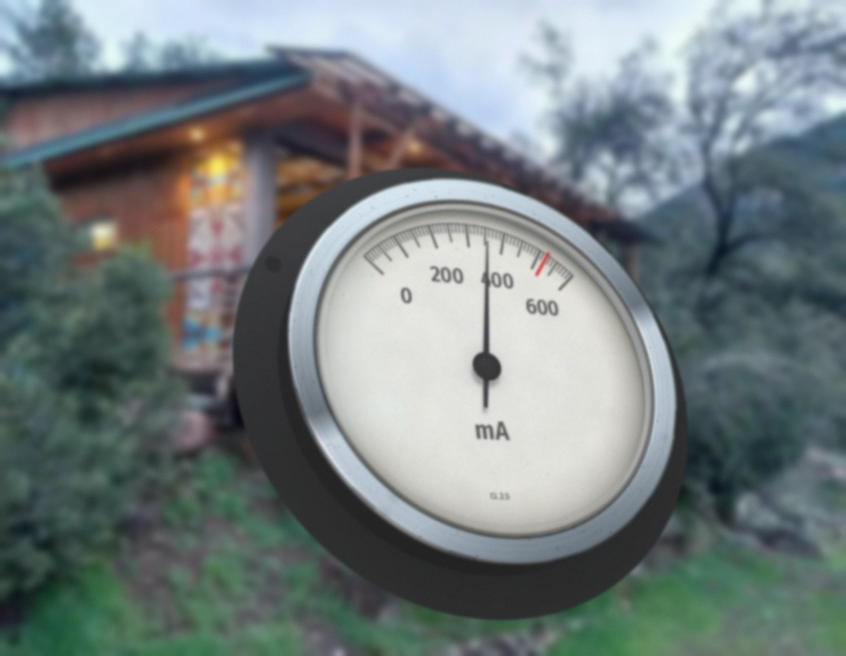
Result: 350
